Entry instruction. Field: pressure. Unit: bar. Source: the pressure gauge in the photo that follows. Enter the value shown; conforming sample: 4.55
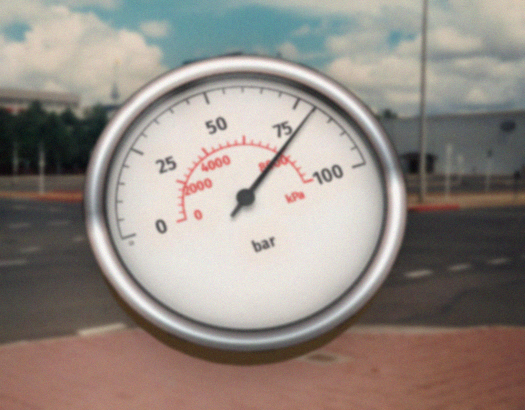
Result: 80
